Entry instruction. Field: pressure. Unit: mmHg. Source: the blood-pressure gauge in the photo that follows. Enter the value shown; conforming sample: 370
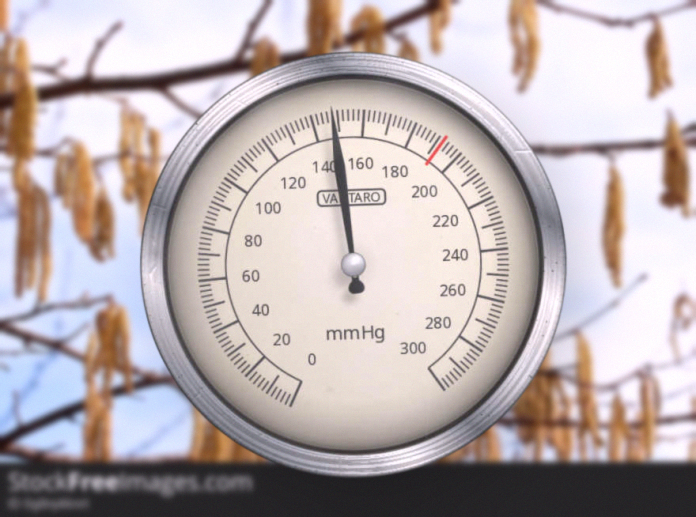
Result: 148
